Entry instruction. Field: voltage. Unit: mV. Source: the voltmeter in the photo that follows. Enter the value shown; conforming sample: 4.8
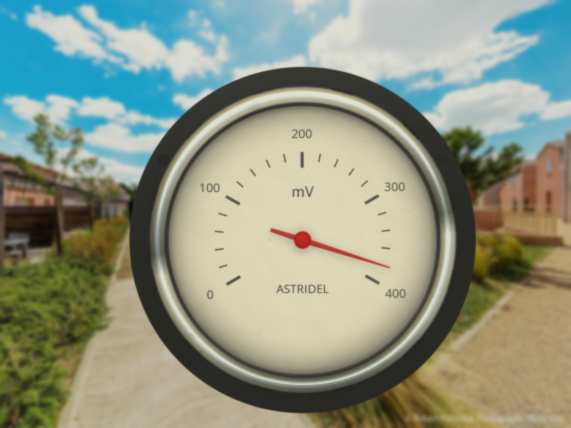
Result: 380
